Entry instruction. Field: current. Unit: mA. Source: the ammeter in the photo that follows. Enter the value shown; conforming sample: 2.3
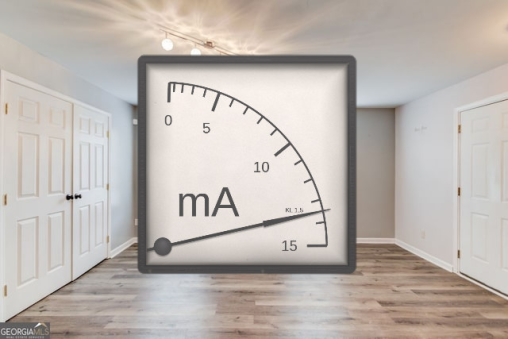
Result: 13.5
